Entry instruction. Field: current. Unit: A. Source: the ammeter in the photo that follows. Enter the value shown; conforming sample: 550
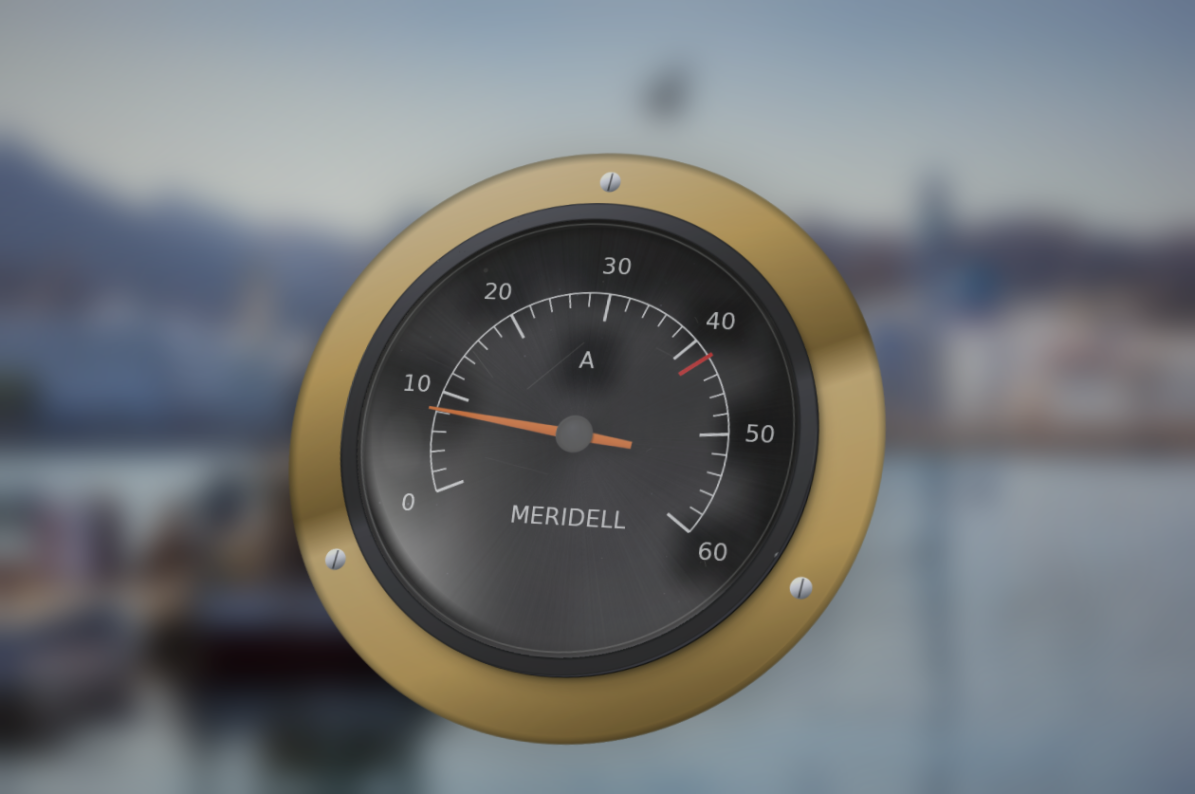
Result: 8
